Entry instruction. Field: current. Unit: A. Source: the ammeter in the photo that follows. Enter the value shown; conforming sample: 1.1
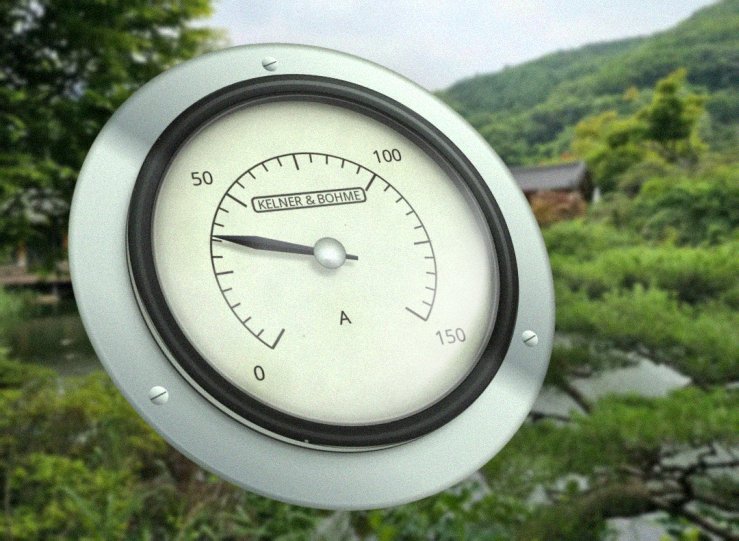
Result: 35
